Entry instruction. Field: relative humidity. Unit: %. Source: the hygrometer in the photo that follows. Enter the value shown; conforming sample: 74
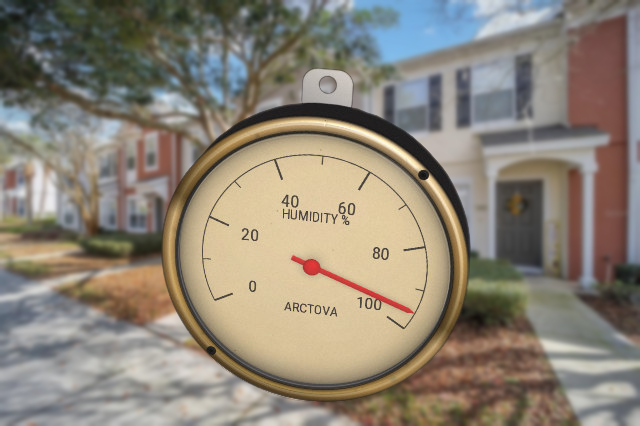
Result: 95
